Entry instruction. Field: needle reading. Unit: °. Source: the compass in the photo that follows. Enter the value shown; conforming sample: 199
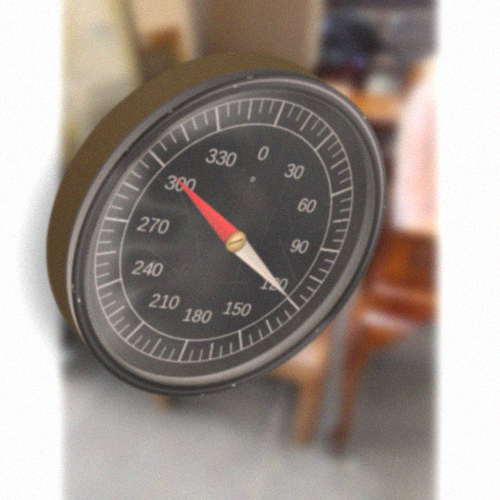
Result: 300
